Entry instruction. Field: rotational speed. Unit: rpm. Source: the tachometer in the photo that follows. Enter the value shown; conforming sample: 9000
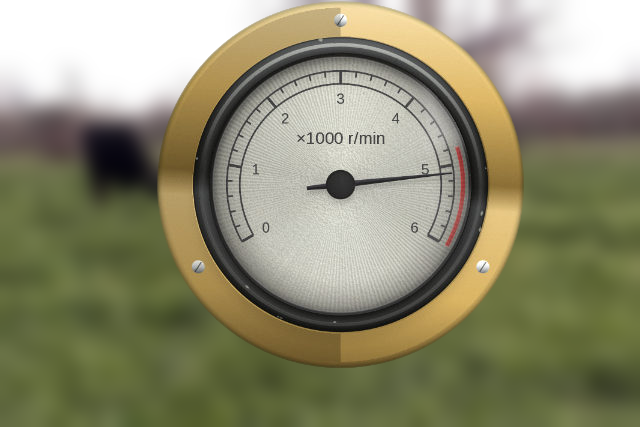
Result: 5100
